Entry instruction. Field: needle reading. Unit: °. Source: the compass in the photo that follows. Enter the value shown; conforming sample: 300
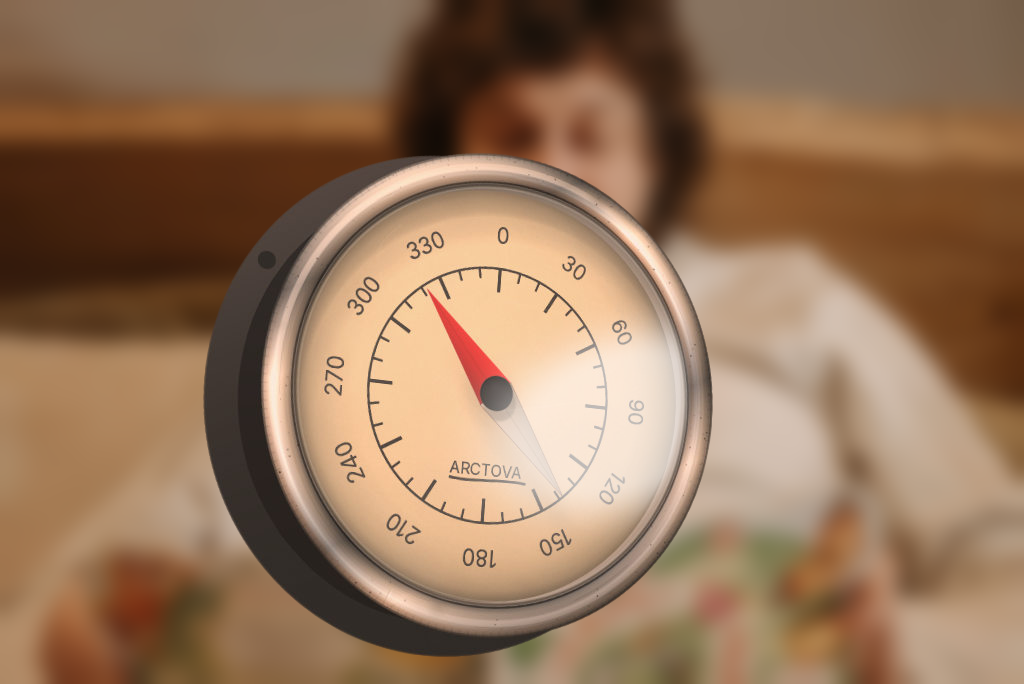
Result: 320
